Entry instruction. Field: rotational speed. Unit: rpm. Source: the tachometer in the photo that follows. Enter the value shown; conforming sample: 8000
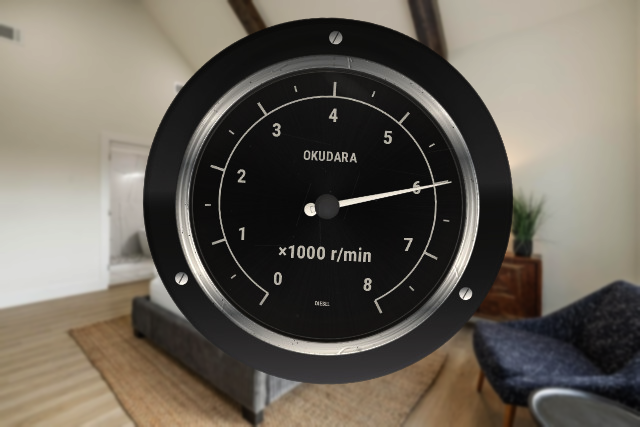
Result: 6000
